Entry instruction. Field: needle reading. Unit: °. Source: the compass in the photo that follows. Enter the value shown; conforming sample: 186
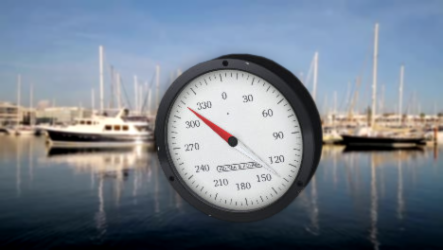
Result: 315
